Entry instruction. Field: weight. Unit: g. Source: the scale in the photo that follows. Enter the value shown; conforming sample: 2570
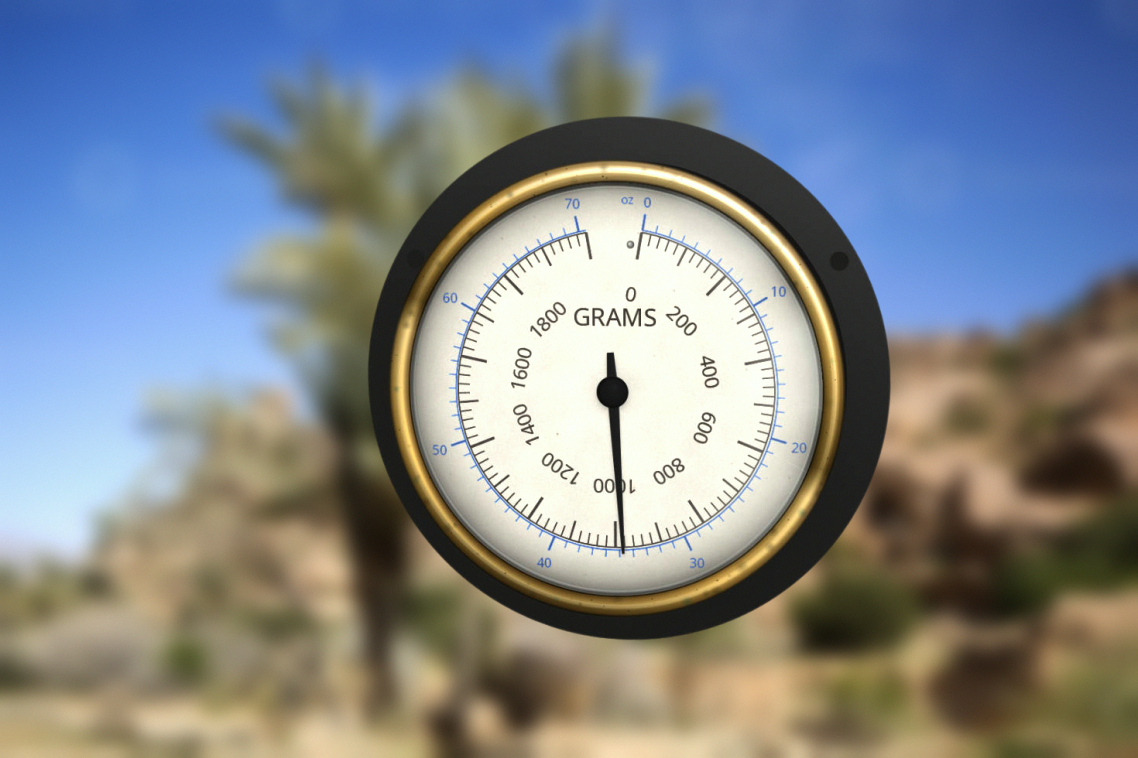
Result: 980
